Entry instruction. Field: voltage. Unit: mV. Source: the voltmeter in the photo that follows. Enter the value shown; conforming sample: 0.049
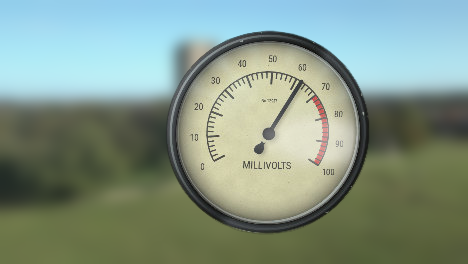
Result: 62
